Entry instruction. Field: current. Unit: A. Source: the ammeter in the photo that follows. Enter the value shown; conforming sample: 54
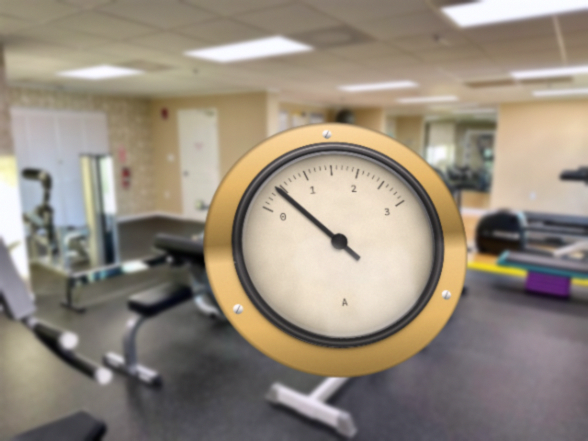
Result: 0.4
